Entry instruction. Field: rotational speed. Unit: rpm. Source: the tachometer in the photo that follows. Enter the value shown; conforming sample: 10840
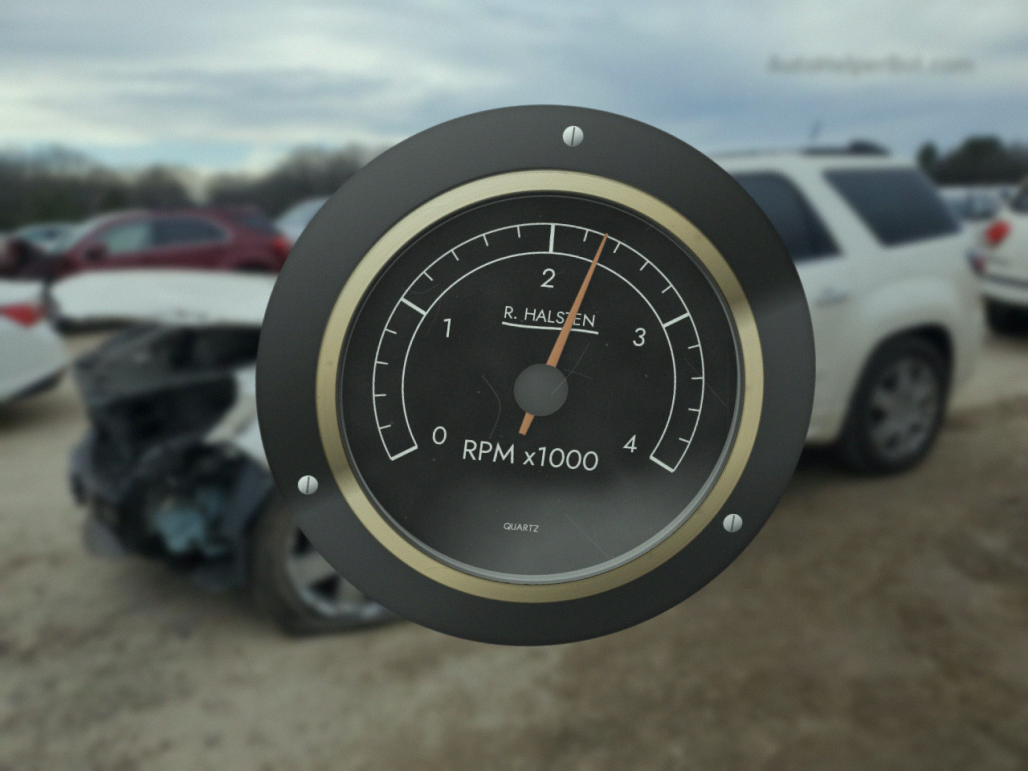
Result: 2300
